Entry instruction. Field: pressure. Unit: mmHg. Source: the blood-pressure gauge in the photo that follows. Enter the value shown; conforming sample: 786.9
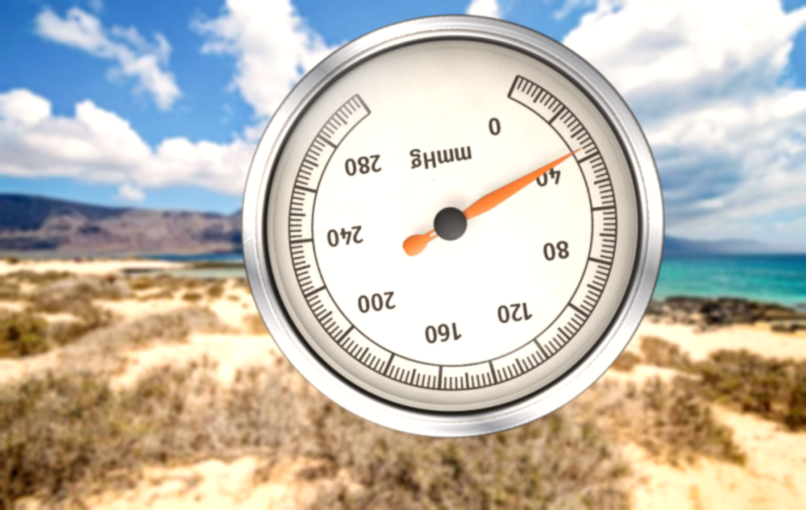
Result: 36
